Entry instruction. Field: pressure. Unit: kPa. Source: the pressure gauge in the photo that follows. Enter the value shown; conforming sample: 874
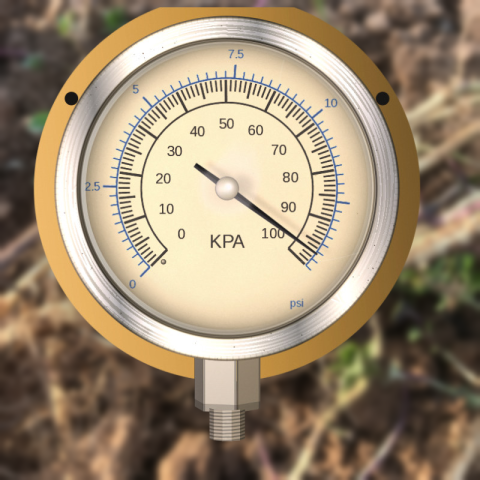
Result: 97
